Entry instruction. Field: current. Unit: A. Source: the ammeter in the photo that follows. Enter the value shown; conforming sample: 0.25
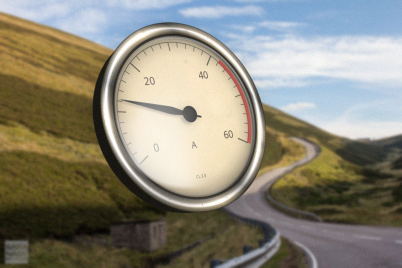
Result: 12
